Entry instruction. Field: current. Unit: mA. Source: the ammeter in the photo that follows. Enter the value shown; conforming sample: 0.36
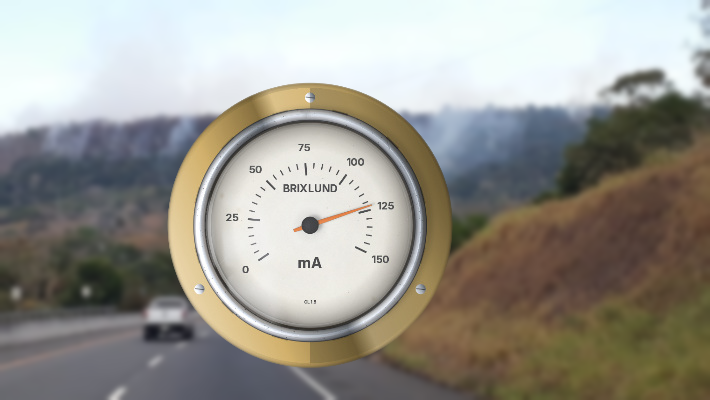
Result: 122.5
